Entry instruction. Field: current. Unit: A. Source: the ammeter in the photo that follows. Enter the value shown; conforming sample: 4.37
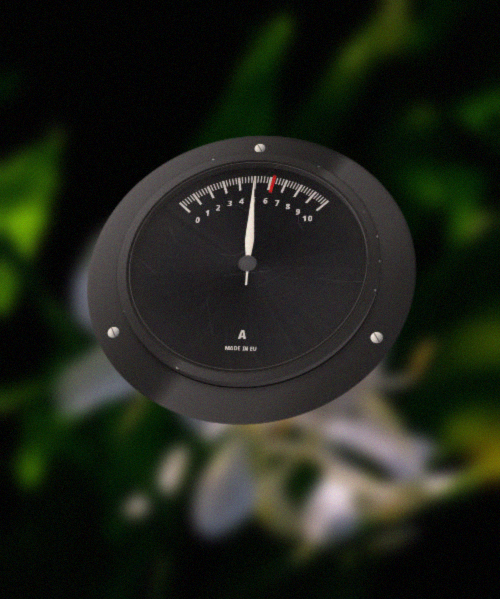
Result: 5
